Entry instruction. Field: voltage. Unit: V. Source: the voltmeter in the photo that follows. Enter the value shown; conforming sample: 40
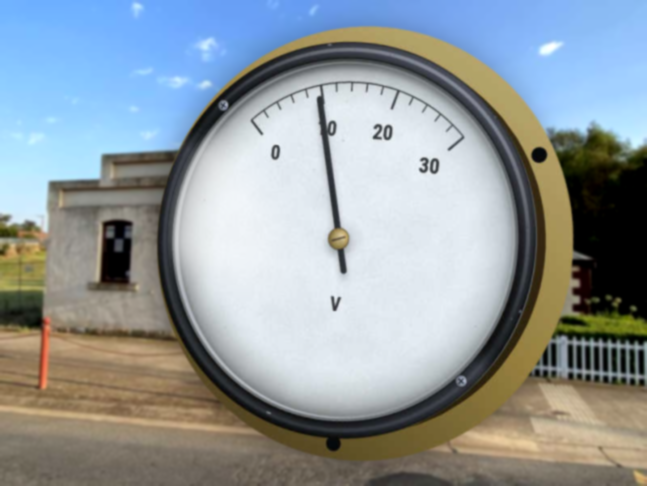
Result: 10
